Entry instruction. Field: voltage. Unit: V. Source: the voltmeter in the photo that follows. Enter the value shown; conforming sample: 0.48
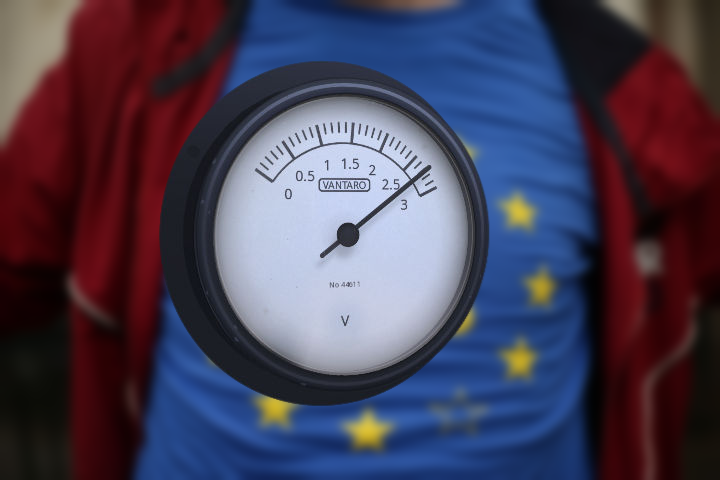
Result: 2.7
